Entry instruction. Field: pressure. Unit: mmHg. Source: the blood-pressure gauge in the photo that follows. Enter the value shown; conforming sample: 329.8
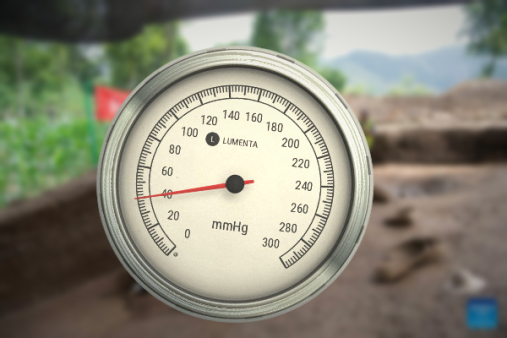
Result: 40
